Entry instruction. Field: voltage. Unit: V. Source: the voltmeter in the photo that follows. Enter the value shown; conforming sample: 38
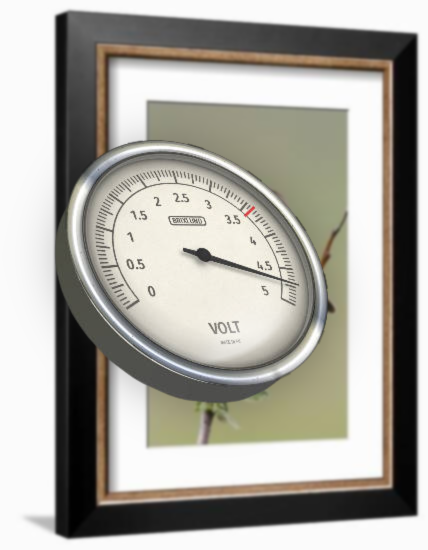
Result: 4.75
